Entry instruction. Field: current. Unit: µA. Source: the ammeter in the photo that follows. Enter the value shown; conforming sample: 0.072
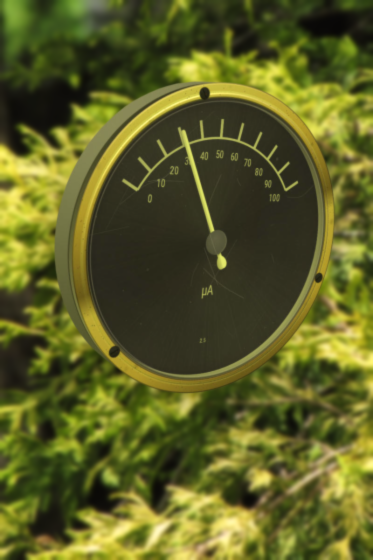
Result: 30
